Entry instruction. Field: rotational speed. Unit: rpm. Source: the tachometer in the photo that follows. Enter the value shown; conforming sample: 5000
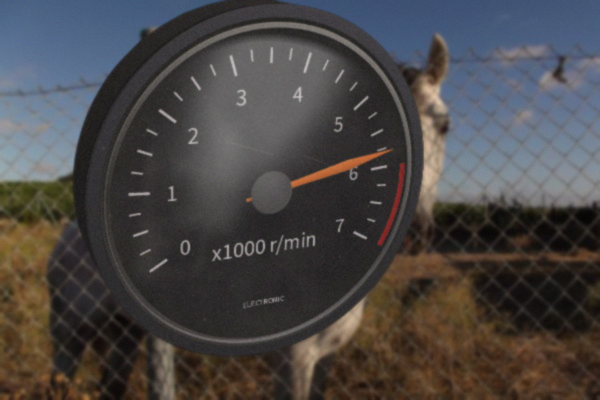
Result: 5750
